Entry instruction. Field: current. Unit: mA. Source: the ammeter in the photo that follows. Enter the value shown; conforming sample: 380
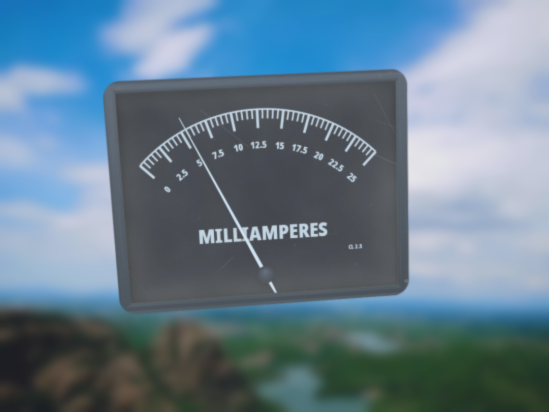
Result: 5.5
